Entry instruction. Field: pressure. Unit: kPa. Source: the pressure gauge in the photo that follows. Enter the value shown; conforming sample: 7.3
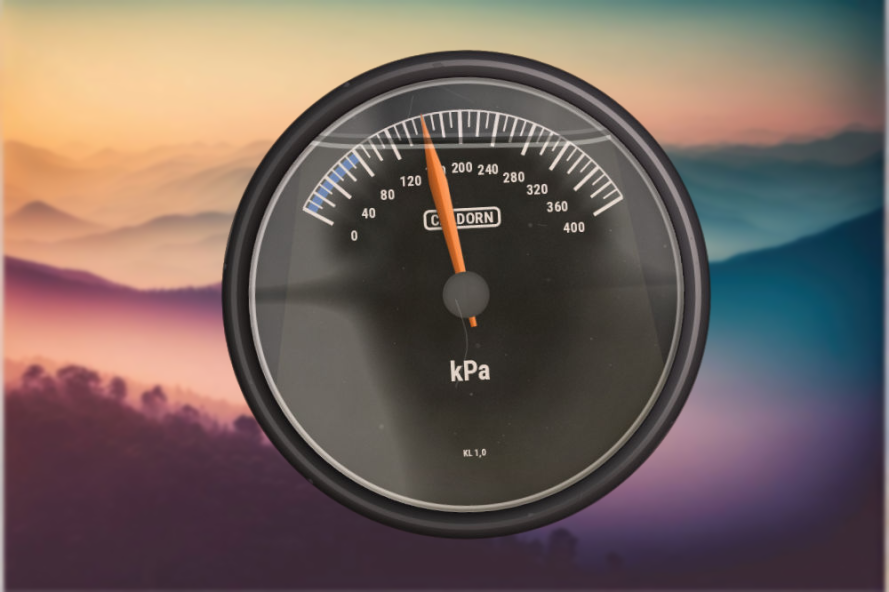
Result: 160
